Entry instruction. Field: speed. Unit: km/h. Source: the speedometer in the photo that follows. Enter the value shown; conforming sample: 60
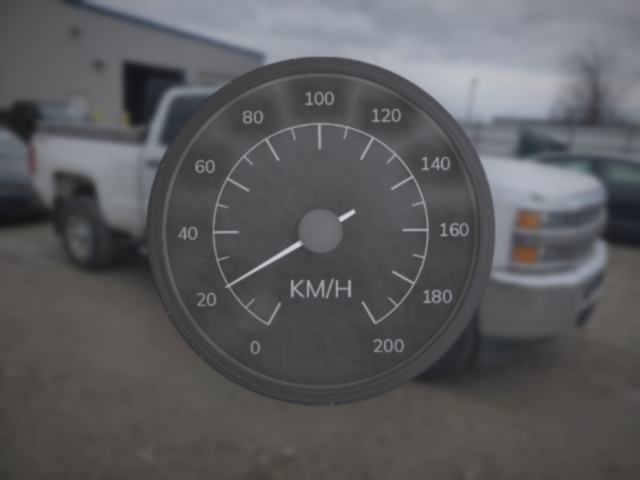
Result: 20
